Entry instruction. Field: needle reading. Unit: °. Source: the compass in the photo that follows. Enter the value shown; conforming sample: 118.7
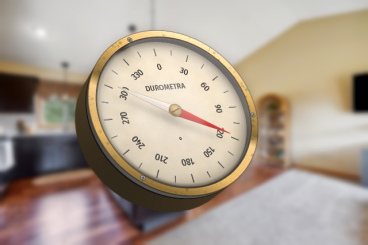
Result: 120
